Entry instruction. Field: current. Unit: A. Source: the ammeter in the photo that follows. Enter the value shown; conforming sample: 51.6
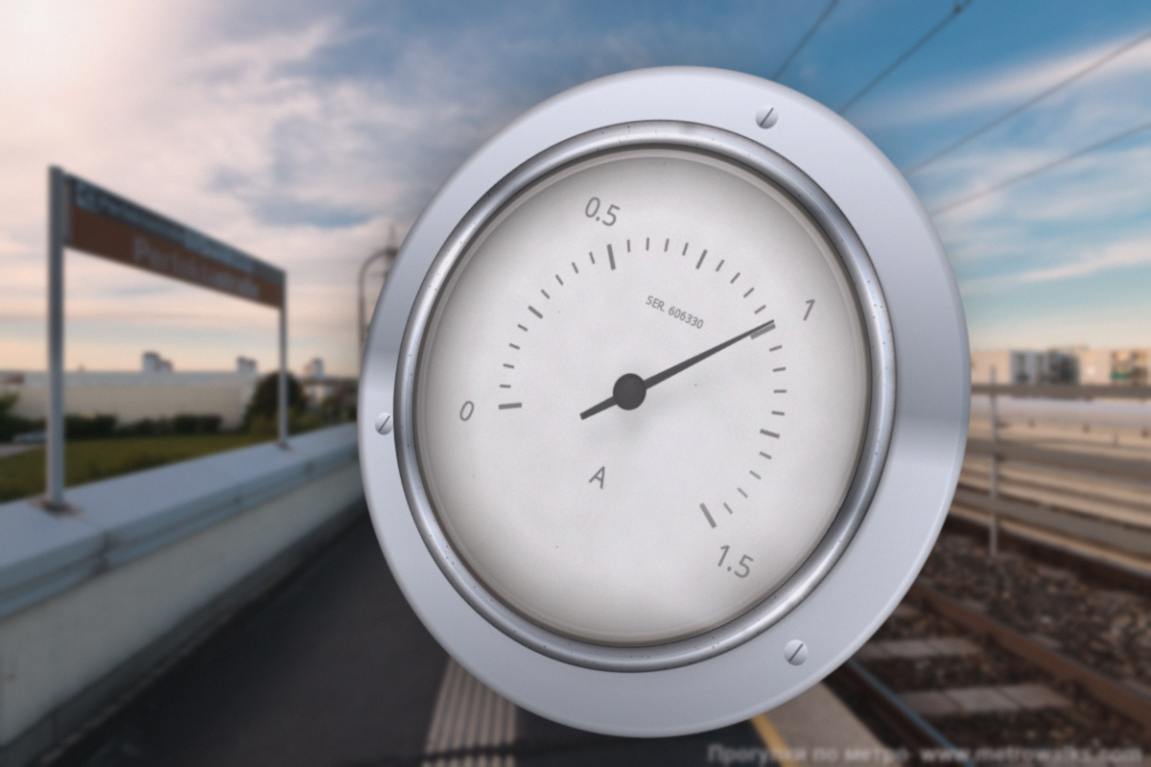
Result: 1
